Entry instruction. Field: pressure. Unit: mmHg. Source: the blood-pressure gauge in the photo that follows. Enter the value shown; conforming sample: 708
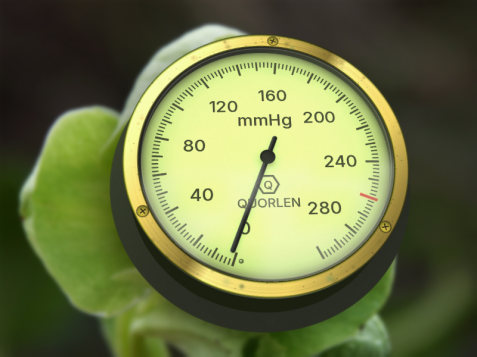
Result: 2
